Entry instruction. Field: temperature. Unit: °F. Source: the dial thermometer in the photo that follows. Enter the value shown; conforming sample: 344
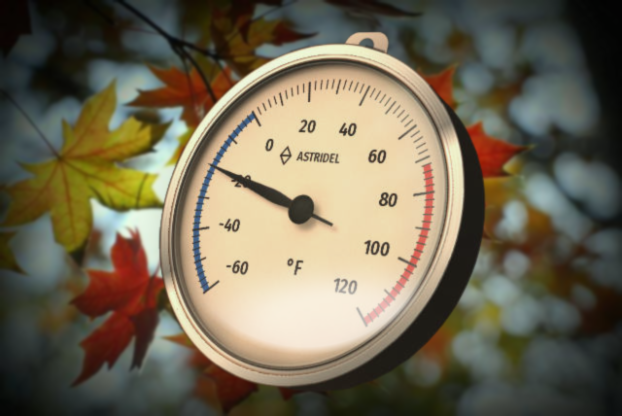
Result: -20
